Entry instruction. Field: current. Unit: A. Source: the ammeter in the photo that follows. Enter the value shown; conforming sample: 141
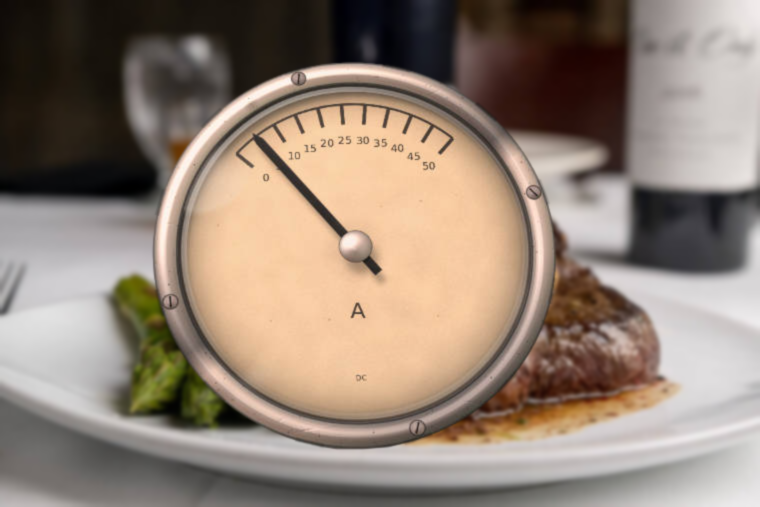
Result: 5
